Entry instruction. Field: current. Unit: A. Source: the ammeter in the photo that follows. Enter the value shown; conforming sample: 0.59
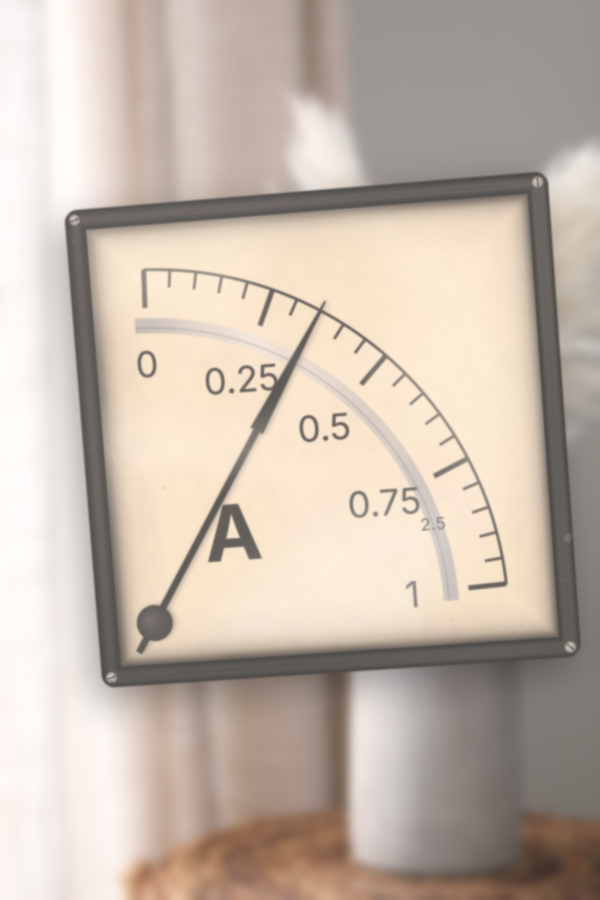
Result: 0.35
